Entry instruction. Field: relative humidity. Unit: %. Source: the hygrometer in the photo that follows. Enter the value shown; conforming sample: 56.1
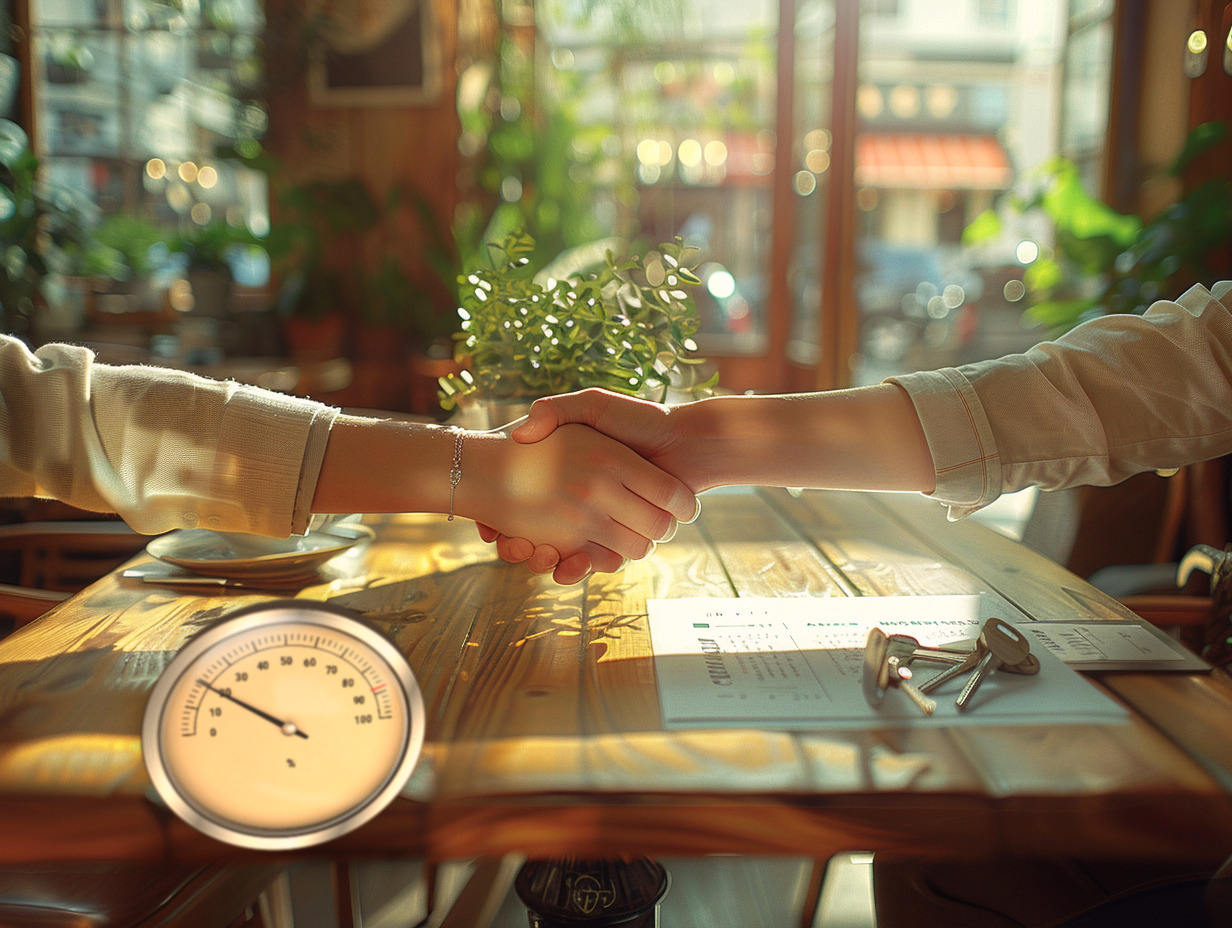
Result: 20
